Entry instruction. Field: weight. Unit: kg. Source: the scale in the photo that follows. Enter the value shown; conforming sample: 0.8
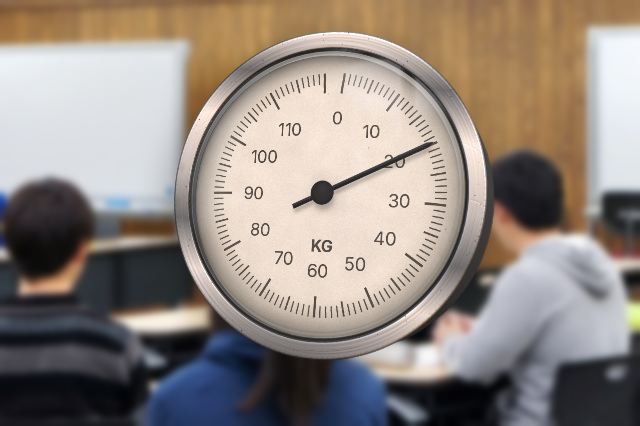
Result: 20
